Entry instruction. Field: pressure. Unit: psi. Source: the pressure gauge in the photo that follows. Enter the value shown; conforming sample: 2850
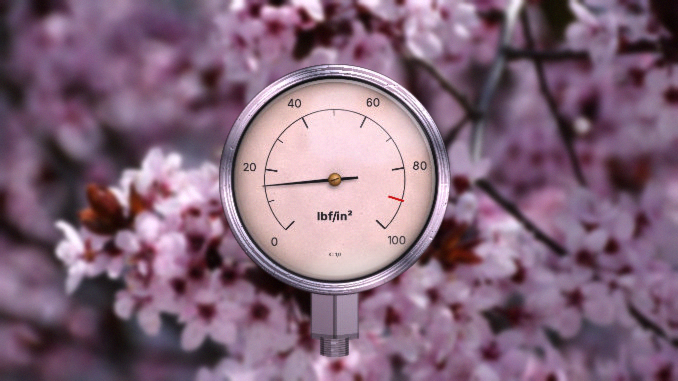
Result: 15
